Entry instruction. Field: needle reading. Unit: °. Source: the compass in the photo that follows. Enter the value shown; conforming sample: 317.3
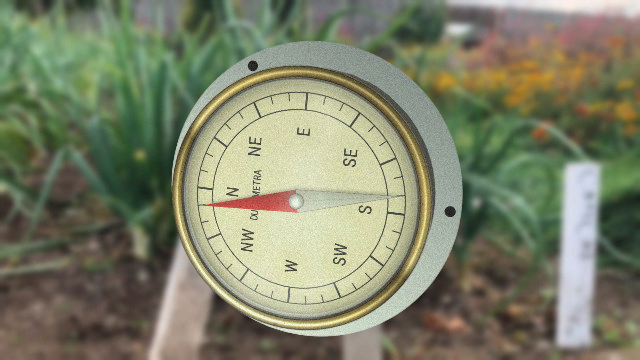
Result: 350
